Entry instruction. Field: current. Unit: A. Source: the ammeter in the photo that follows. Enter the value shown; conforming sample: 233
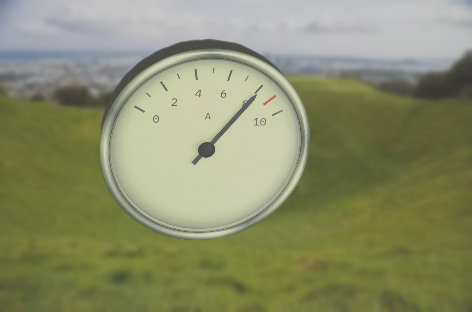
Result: 8
